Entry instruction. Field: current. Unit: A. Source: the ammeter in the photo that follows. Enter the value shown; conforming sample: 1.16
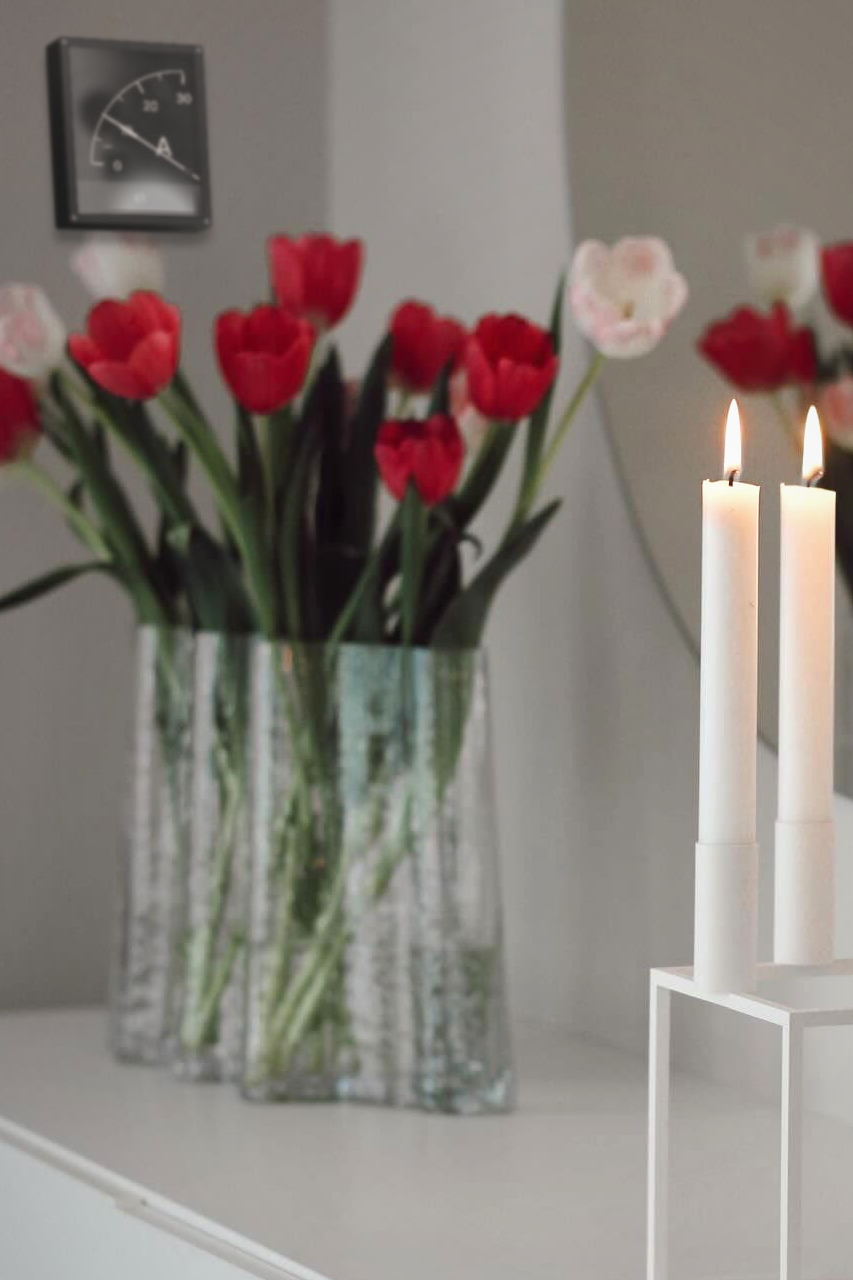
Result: 10
